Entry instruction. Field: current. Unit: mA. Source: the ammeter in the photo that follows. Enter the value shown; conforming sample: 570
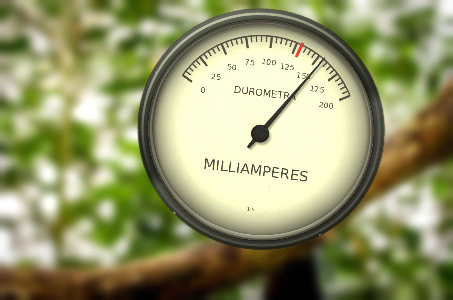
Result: 155
